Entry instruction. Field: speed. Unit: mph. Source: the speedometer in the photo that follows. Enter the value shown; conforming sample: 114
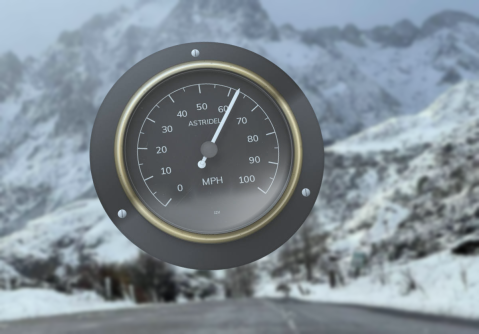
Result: 62.5
